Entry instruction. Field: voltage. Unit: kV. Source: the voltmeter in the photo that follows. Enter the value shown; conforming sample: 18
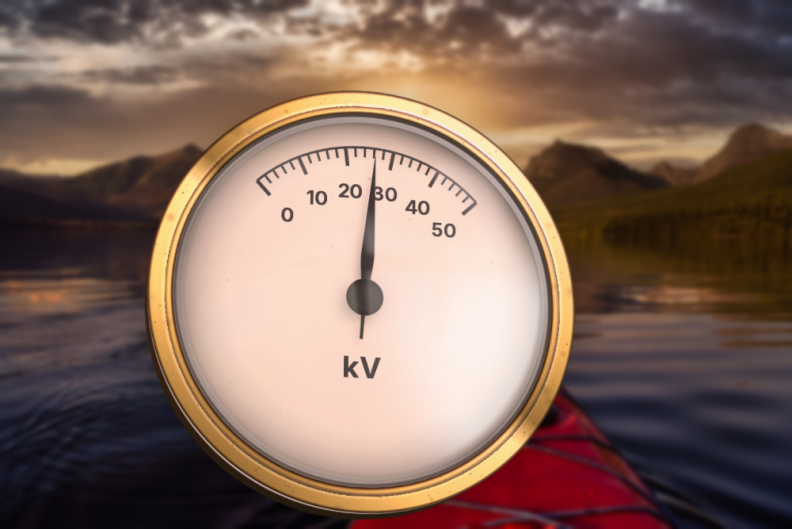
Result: 26
